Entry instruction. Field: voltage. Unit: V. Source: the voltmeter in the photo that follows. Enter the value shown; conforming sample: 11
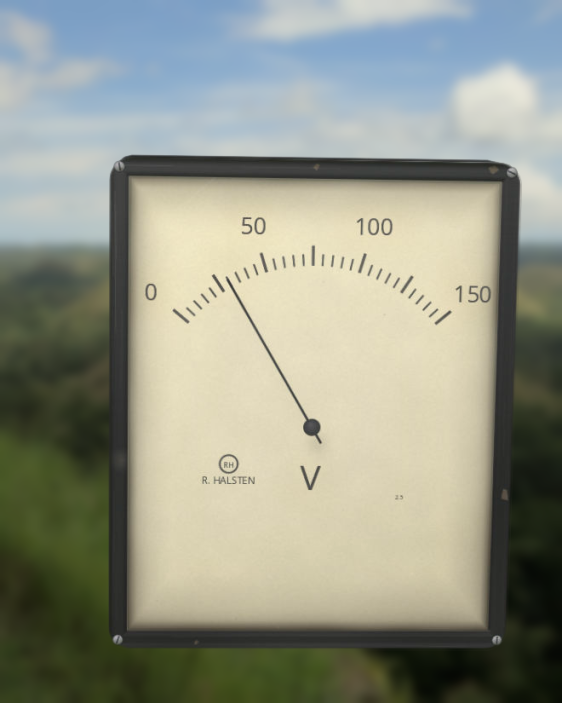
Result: 30
